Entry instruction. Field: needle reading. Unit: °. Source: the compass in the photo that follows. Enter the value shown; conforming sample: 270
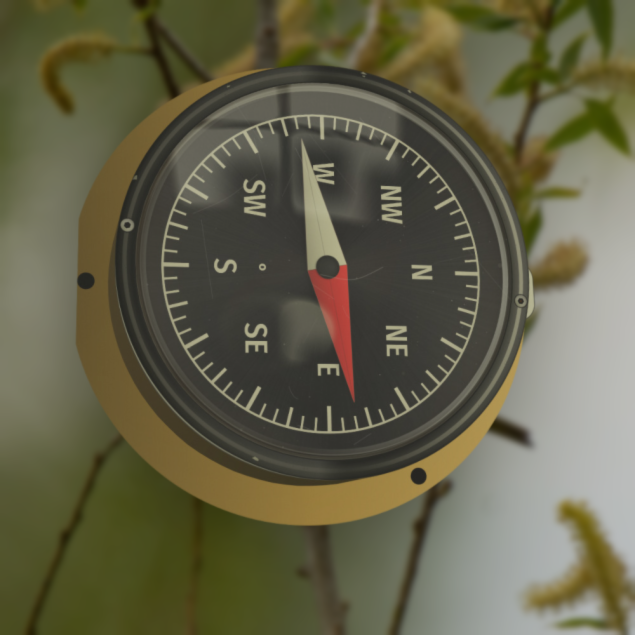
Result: 80
